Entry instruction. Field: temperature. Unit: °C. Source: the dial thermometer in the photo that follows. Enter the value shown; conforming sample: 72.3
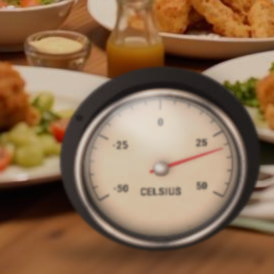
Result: 30
